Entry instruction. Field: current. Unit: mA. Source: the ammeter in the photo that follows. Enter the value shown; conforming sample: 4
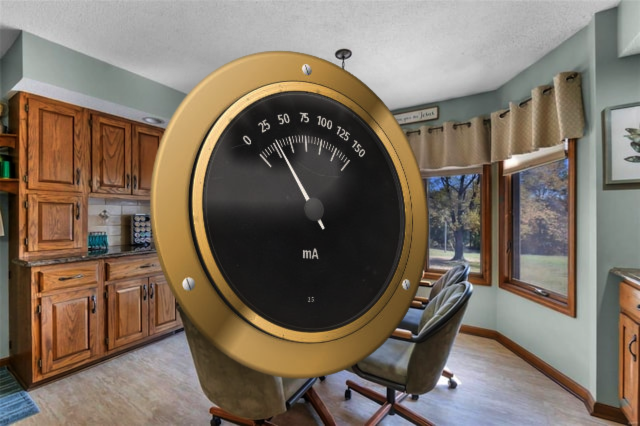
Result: 25
